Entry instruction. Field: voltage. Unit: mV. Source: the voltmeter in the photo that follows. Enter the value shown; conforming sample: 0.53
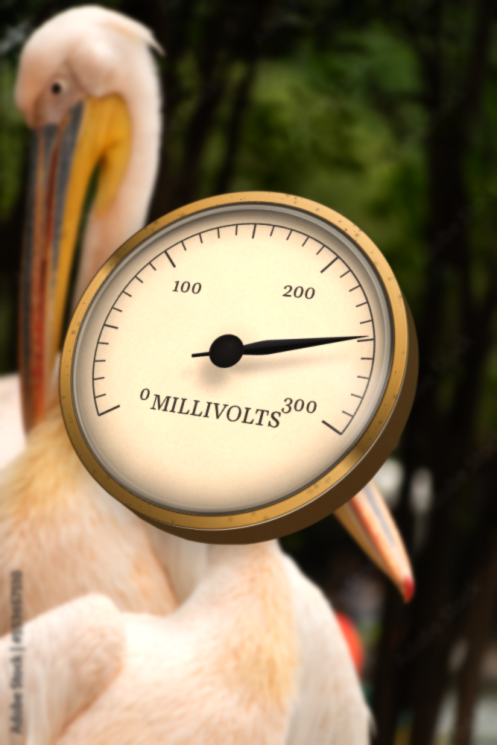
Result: 250
